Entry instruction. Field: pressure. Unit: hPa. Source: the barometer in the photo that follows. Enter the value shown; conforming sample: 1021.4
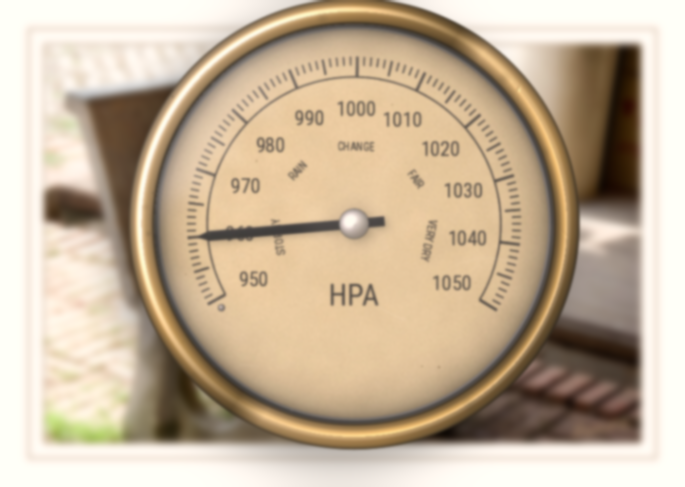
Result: 960
